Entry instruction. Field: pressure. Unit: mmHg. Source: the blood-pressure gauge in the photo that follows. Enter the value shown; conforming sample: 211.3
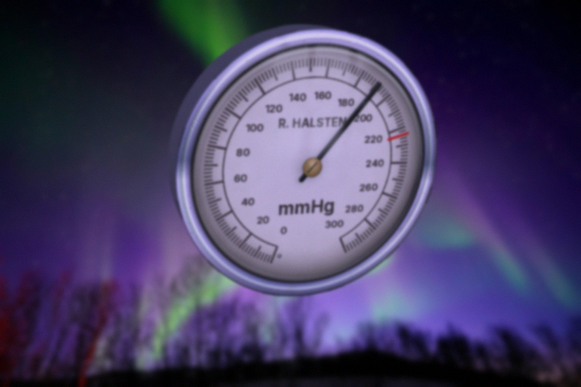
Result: 190
